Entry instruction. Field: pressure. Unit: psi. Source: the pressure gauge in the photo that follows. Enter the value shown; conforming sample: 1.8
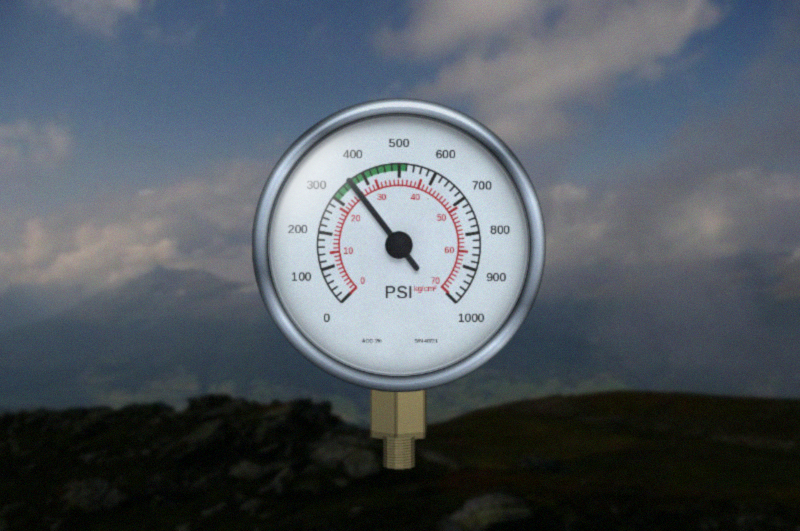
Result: 360
